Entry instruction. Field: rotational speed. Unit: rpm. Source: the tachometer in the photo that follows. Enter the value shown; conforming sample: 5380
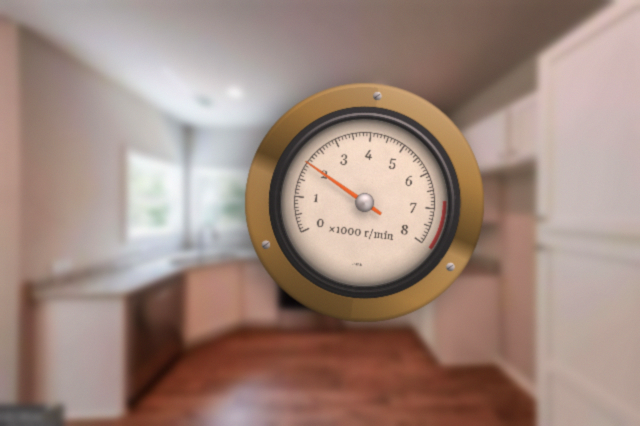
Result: 2000
